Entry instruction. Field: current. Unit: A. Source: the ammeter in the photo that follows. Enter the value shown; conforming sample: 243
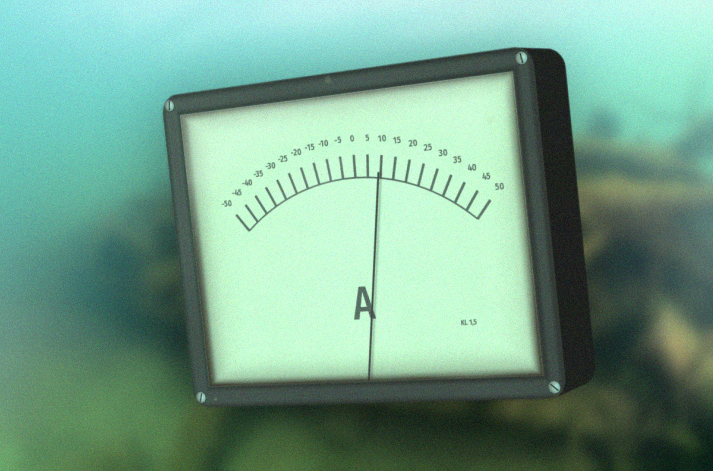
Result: 10
